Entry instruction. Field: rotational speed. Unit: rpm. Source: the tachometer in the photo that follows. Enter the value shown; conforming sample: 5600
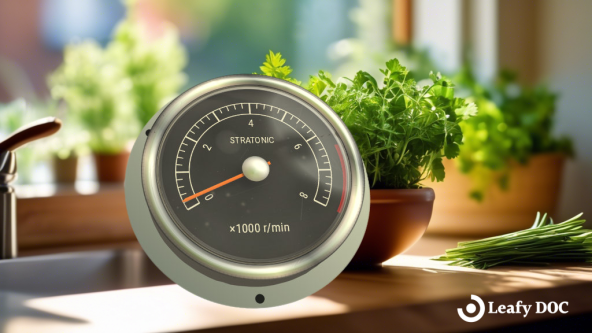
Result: 200
